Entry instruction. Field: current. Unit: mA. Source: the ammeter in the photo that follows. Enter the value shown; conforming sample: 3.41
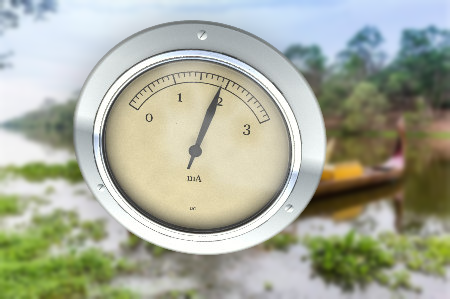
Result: 1.9
